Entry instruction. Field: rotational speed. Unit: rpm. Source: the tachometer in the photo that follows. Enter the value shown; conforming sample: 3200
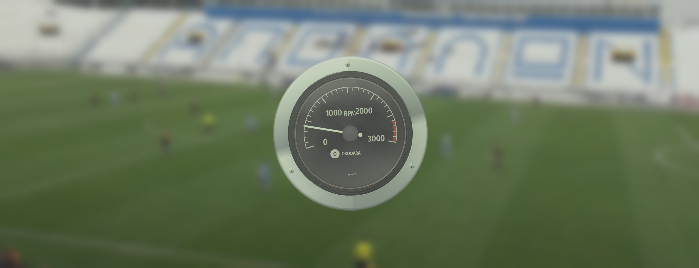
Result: 400
